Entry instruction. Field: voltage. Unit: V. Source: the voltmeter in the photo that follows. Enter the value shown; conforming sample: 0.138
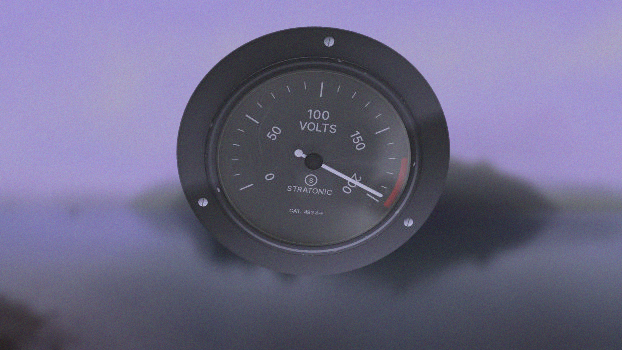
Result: 195
